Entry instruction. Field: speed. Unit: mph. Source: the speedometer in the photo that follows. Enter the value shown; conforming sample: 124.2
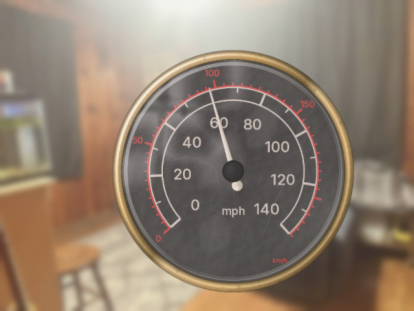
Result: 60
